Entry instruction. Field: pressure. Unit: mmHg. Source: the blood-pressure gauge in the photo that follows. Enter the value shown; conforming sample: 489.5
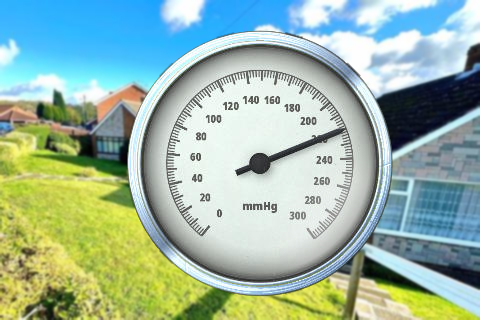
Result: 220
